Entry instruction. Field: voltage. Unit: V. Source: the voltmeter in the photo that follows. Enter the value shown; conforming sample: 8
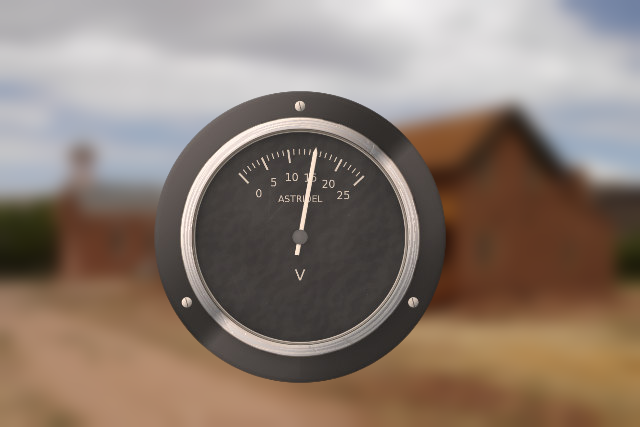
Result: 15
